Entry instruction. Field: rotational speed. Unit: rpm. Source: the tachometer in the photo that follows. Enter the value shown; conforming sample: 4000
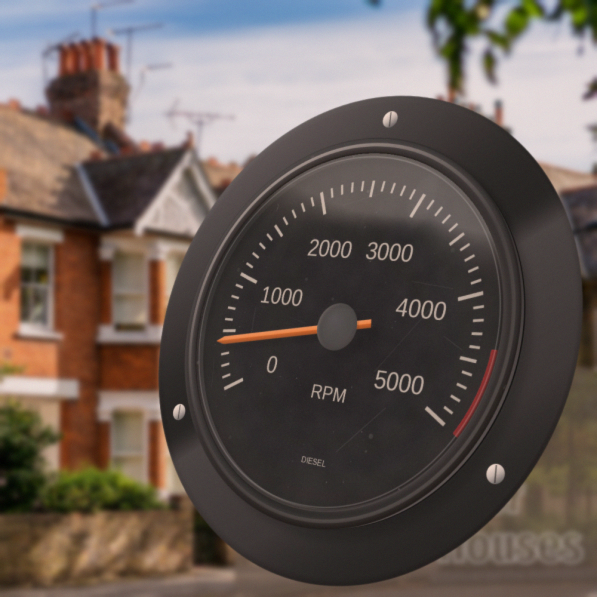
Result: 400
